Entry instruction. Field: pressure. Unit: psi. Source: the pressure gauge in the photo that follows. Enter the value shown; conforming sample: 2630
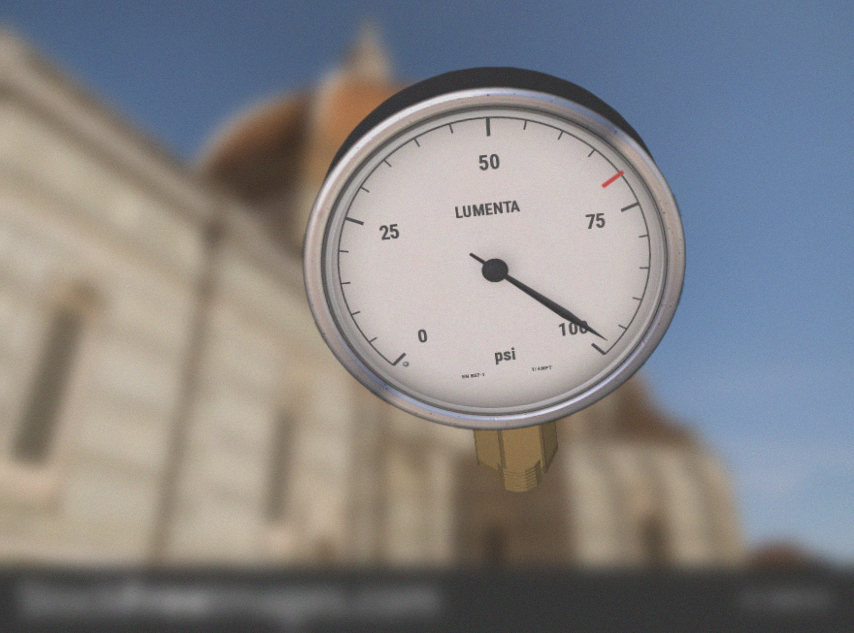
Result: 97.5
